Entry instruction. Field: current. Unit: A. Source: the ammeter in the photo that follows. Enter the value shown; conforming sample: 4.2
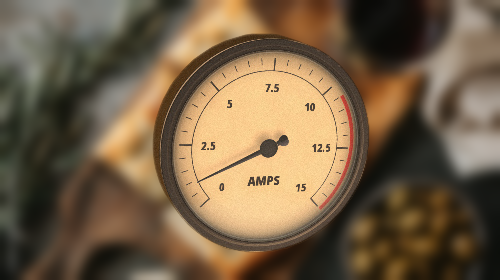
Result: 1
